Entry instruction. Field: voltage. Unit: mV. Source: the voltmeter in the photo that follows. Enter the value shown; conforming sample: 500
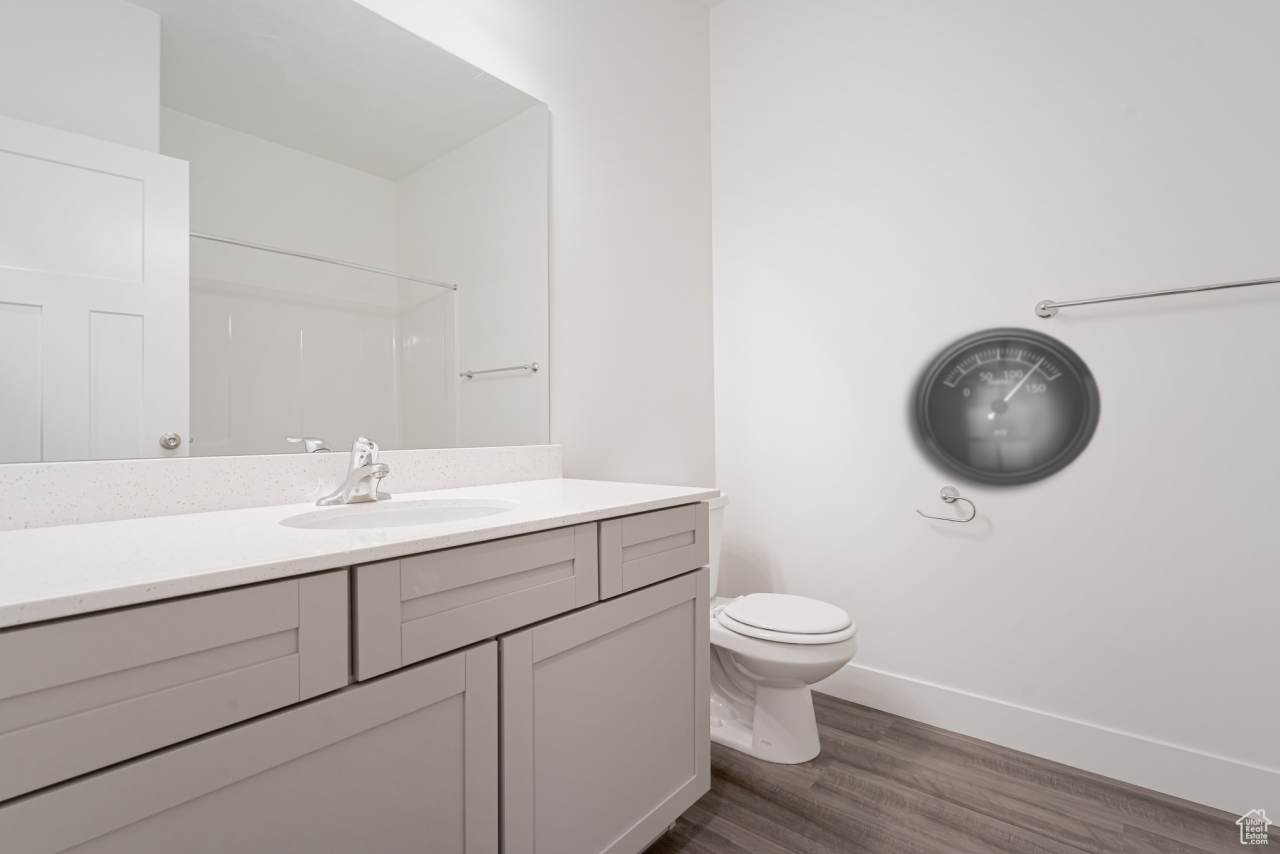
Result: 125
